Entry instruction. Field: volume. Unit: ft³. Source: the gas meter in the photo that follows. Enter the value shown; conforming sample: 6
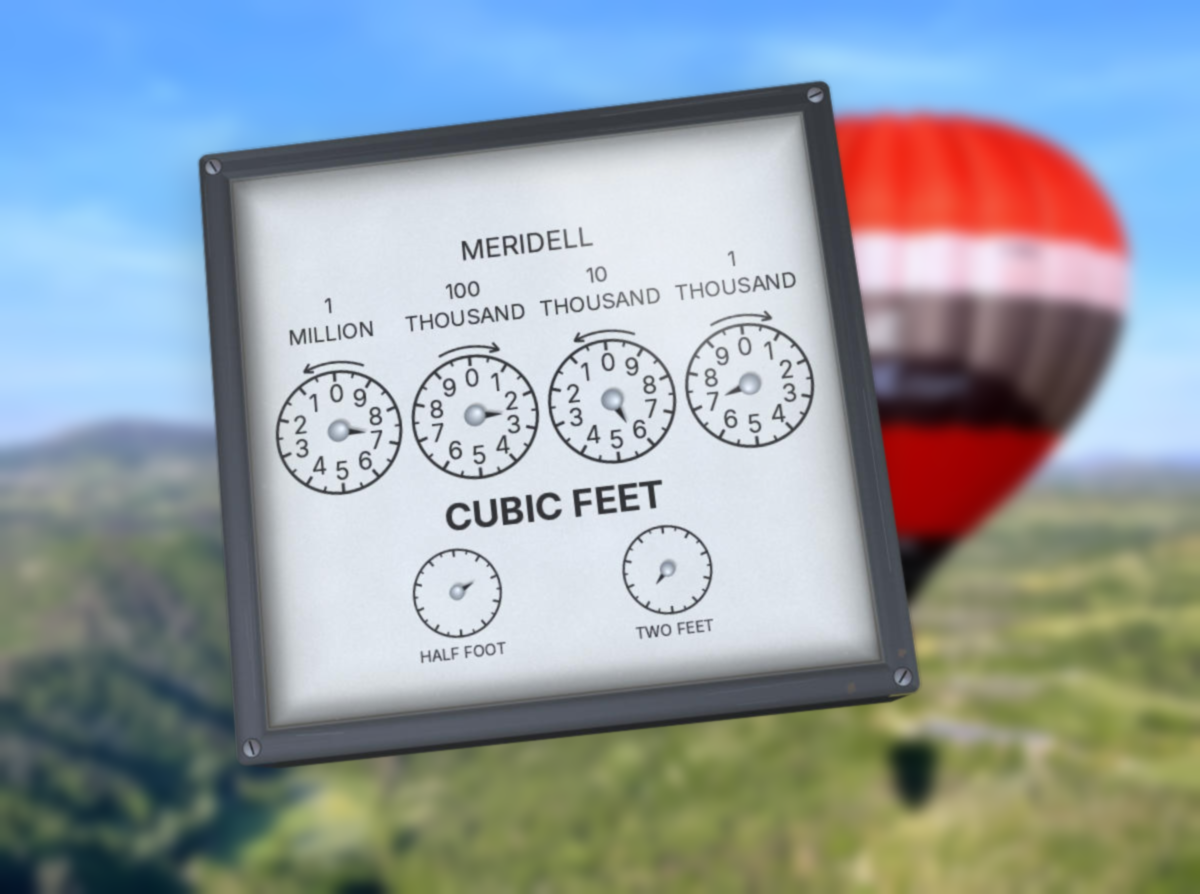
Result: 725700
